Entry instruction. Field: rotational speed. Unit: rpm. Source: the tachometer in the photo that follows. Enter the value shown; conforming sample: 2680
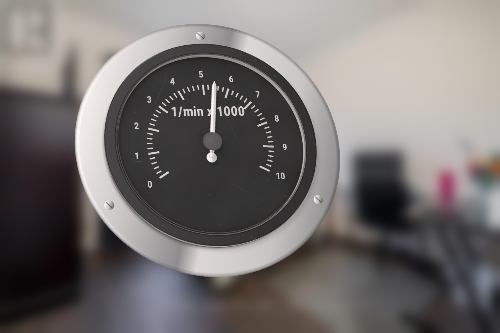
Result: 5400
